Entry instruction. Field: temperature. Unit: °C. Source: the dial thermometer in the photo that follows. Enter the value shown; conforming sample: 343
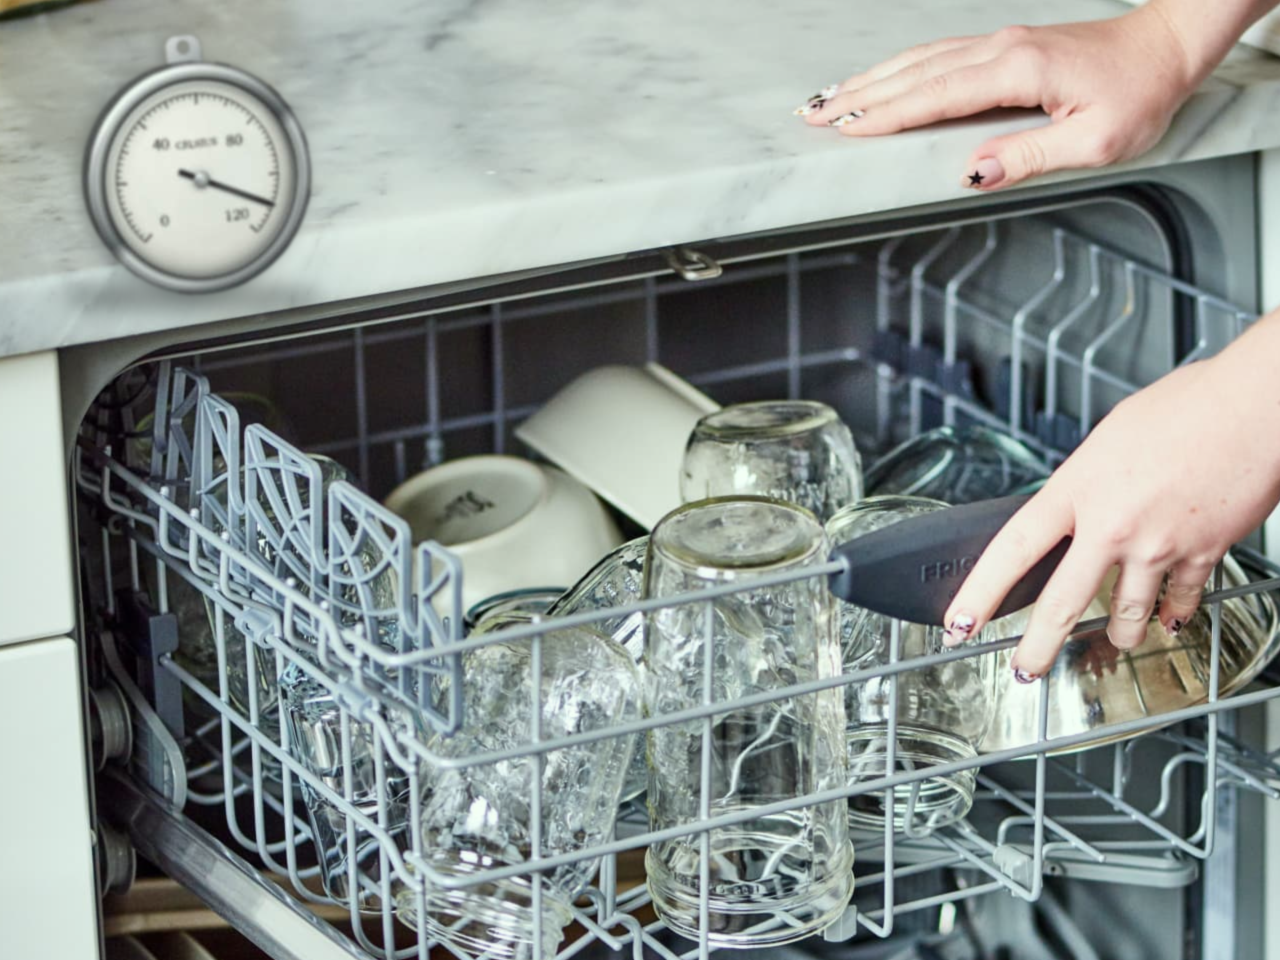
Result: 110
